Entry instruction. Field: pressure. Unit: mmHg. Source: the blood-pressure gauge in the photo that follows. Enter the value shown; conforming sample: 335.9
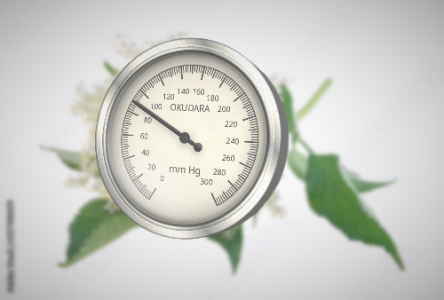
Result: 90
